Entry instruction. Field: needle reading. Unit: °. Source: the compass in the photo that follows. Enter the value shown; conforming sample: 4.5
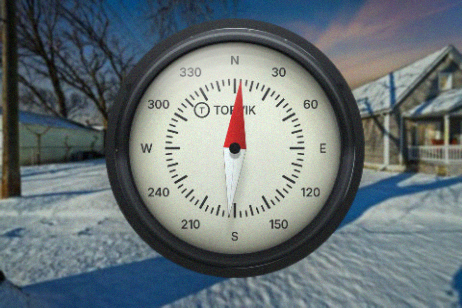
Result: 5
